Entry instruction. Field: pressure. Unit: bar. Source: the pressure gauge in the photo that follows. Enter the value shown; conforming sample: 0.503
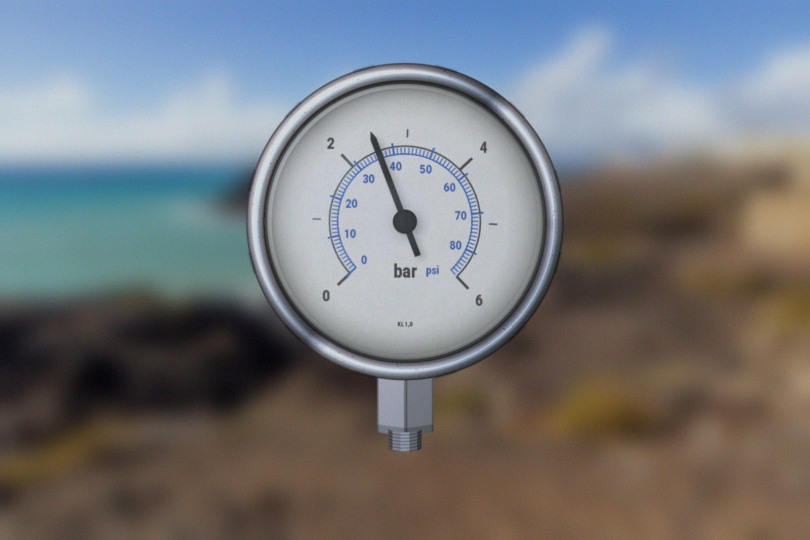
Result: 2.5
